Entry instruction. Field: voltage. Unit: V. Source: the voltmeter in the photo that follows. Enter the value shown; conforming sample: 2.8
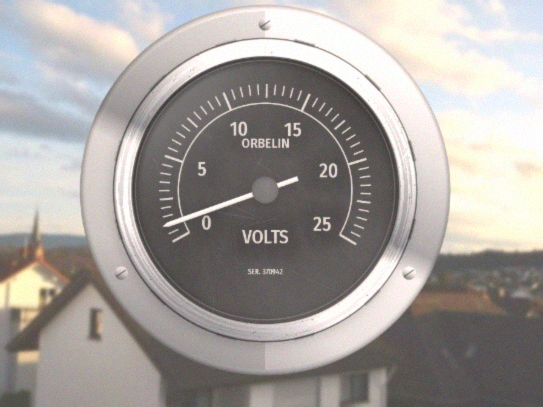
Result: 1
